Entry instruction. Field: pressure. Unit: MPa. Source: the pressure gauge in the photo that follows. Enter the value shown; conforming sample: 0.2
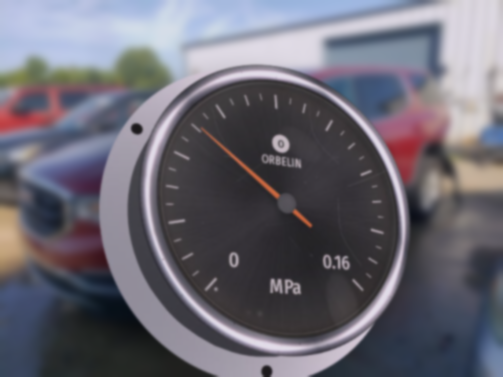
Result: 0.05
